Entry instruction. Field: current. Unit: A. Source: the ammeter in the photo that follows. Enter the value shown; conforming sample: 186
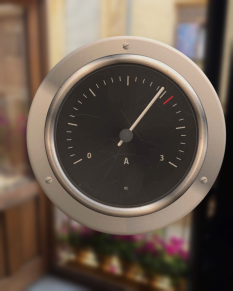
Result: 1.95
